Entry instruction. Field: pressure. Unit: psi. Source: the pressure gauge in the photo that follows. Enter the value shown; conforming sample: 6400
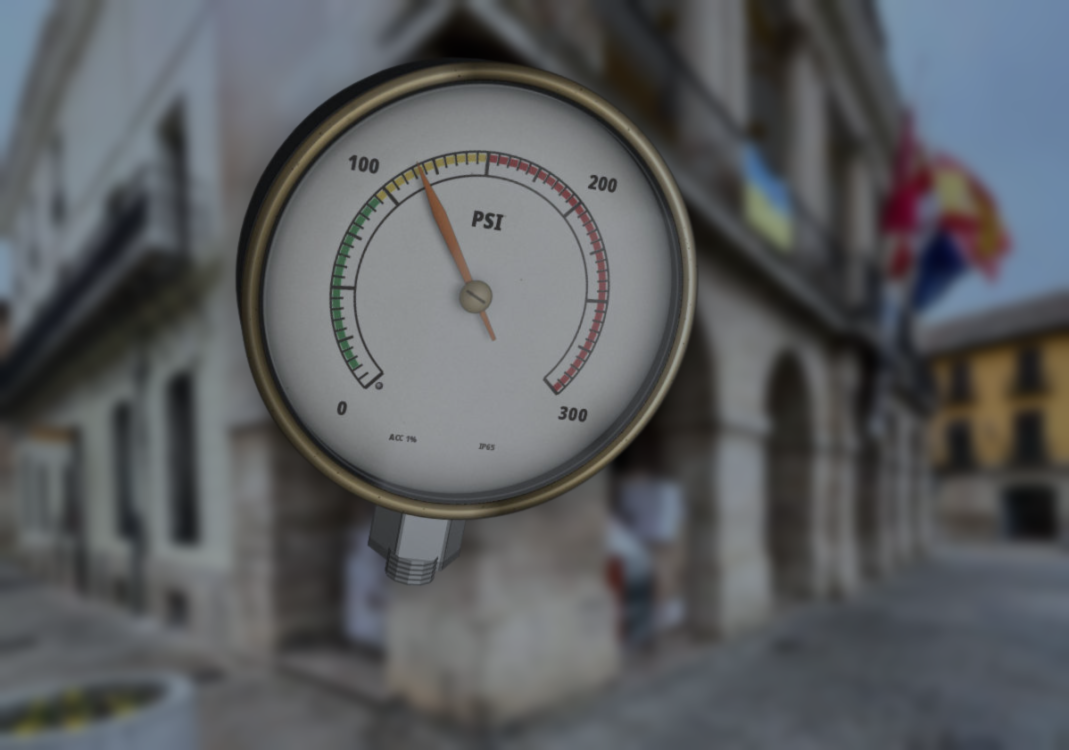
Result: 117.5
